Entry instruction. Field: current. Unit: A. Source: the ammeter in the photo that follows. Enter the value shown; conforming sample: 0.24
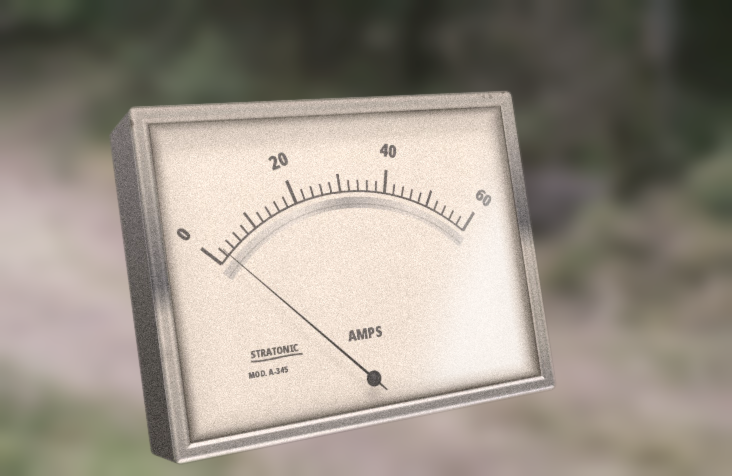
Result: 2
